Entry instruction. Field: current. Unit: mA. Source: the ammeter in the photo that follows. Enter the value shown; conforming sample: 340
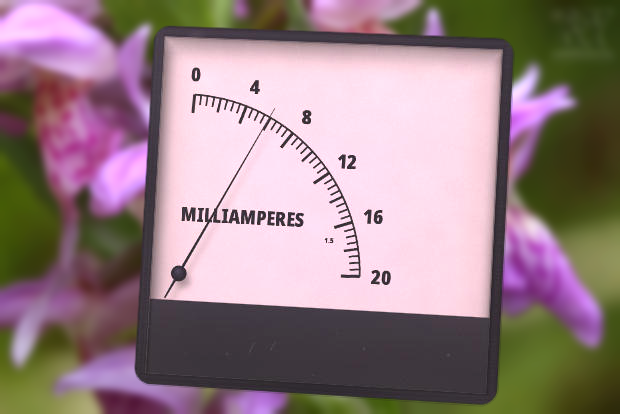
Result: 6
